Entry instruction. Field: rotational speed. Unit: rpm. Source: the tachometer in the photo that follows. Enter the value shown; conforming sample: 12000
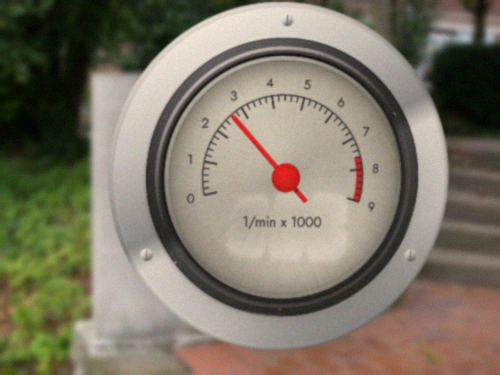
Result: 2600
